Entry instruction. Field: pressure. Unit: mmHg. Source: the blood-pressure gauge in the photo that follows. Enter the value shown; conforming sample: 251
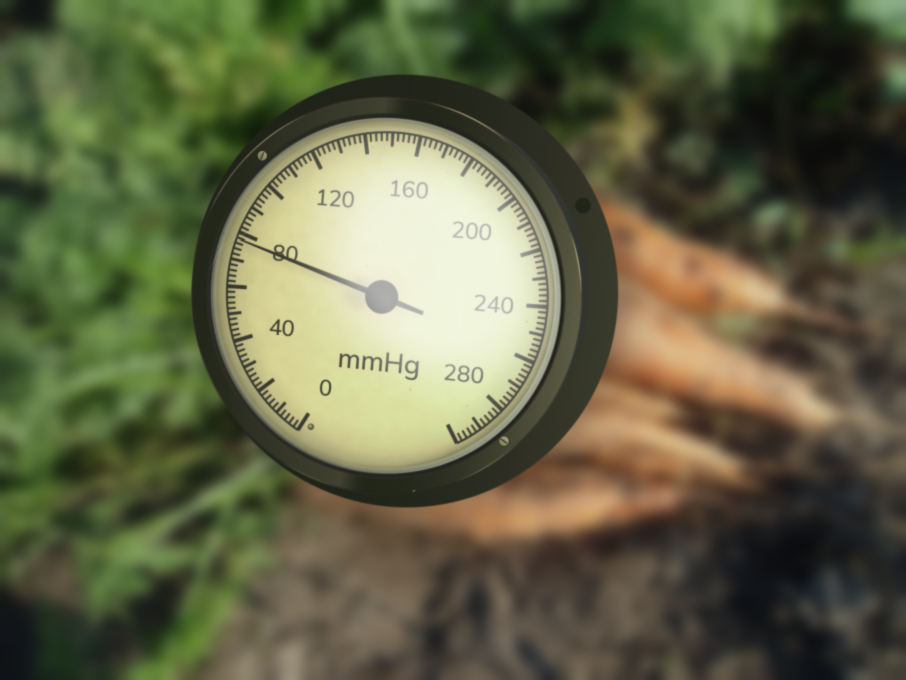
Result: 78
